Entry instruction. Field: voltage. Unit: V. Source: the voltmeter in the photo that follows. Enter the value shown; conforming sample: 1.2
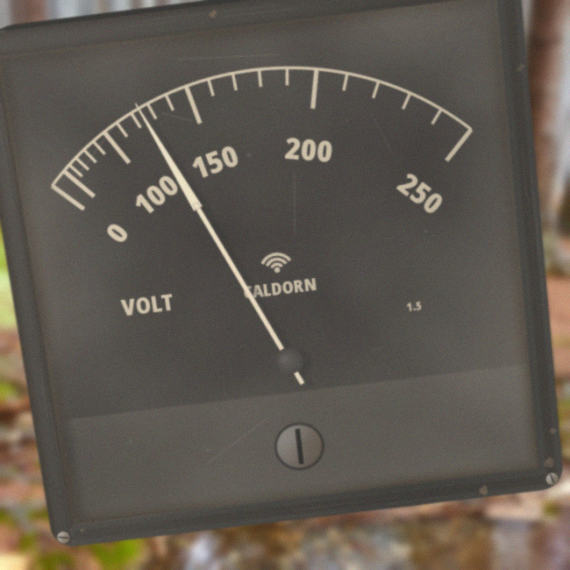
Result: 125
